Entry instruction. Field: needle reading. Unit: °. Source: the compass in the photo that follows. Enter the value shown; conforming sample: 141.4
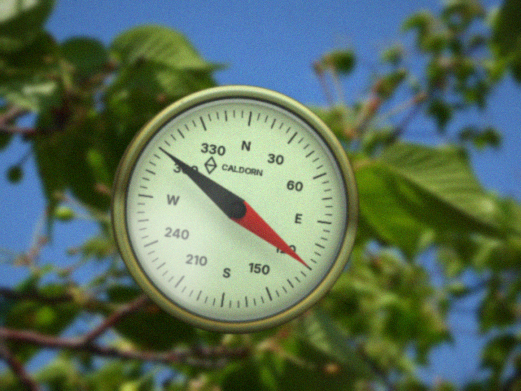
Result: 120
